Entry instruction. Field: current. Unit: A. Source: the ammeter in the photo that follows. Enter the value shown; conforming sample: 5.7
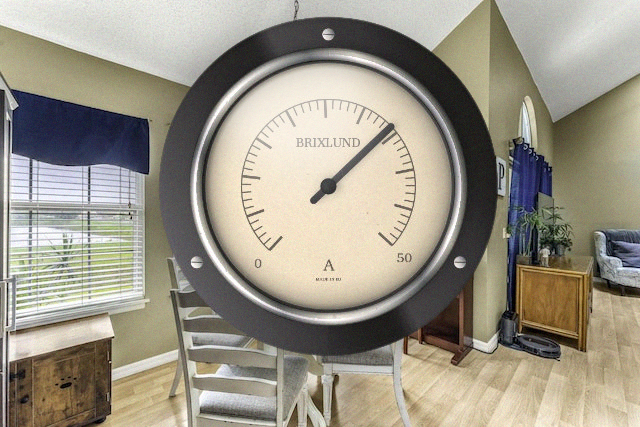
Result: 34
